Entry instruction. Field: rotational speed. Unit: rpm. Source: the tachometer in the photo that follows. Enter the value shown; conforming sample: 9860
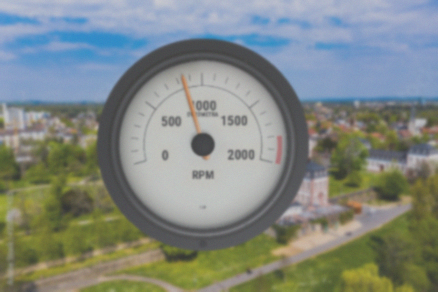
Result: 850
